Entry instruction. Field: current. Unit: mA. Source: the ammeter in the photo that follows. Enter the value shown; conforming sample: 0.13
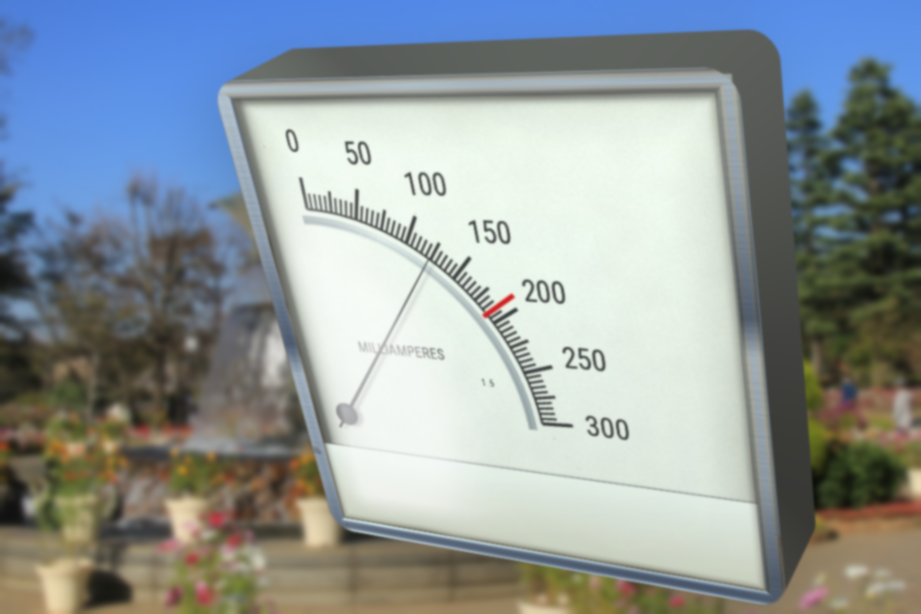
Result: 125
